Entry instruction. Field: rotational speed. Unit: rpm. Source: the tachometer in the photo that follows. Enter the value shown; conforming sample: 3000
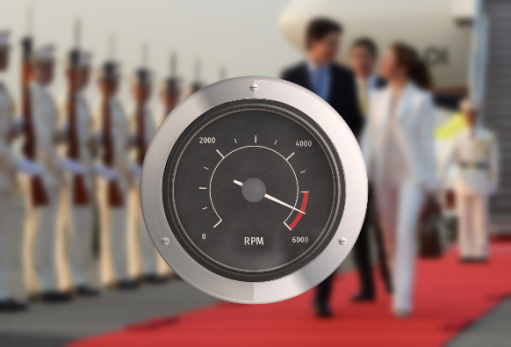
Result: 5500
